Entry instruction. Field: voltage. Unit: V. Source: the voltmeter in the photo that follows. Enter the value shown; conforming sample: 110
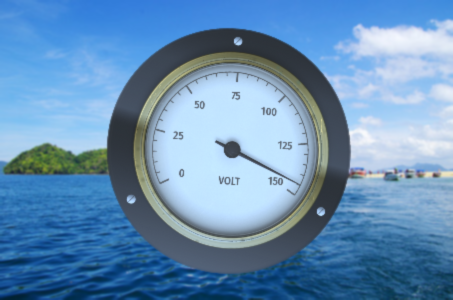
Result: 145
